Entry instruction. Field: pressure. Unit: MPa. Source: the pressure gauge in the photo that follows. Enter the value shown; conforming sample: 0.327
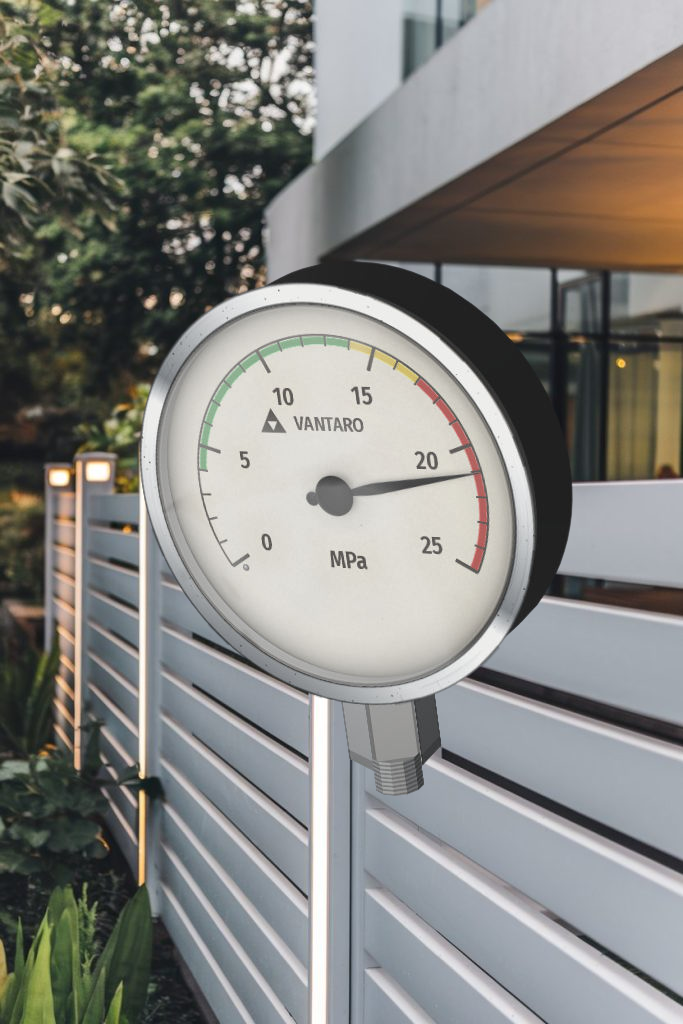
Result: 21
